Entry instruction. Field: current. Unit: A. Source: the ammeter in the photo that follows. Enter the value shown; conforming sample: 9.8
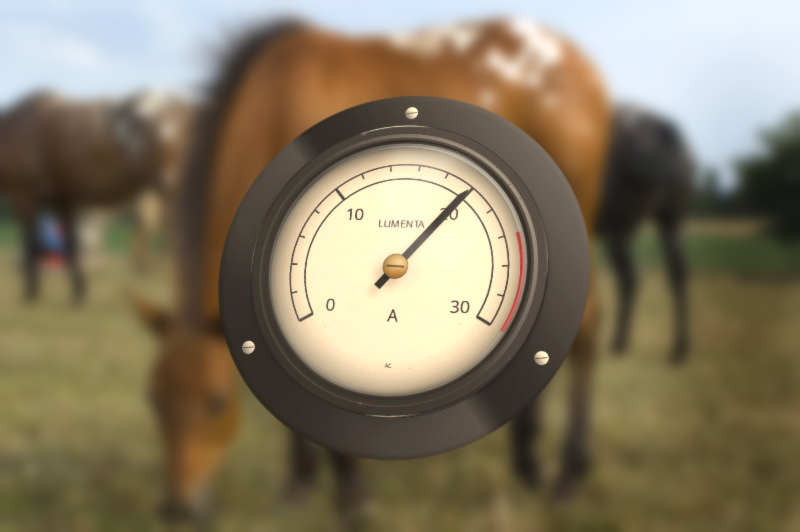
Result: 20
